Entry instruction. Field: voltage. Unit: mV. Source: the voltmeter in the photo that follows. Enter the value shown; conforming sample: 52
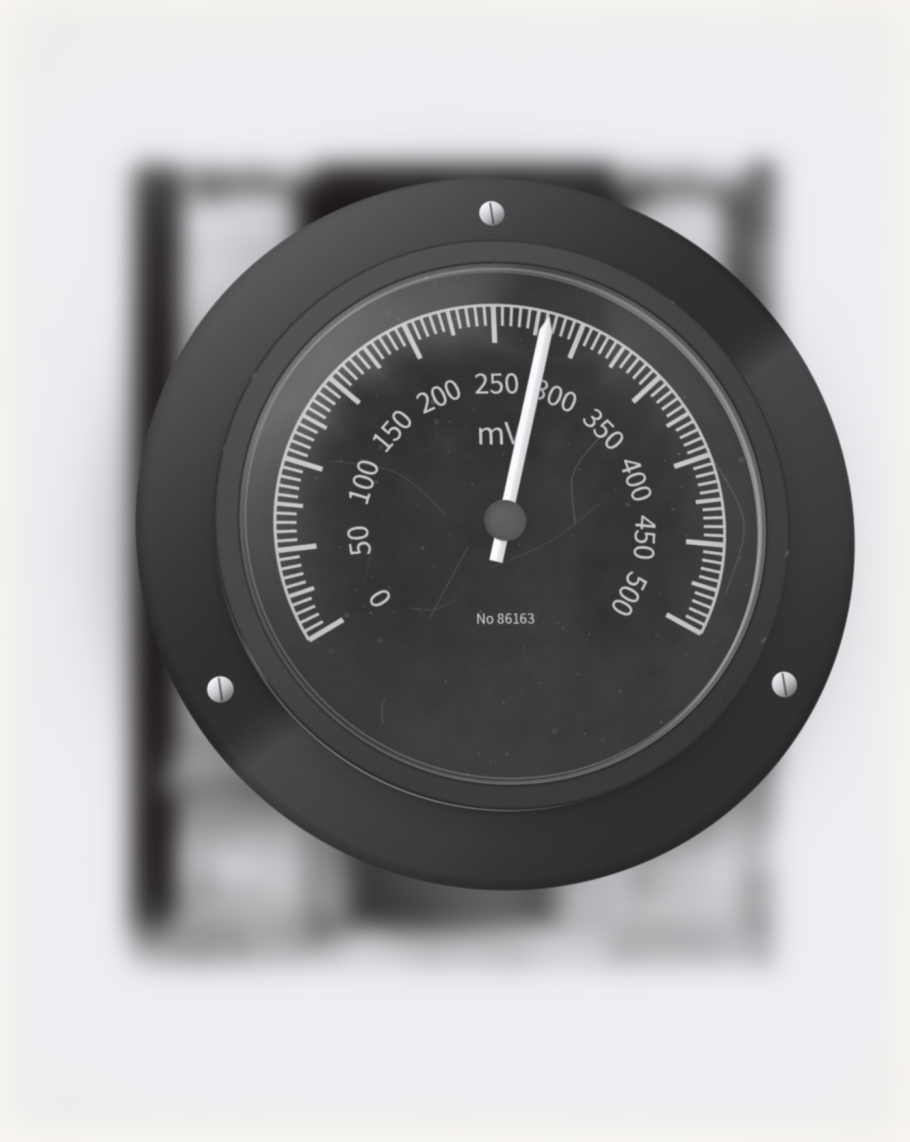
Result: 280
